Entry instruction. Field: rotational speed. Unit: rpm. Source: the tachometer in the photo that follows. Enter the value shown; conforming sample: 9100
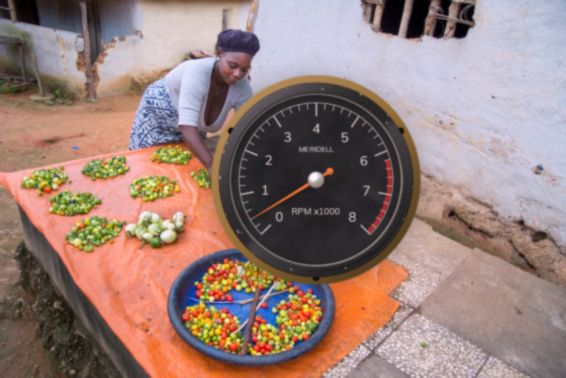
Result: 400
